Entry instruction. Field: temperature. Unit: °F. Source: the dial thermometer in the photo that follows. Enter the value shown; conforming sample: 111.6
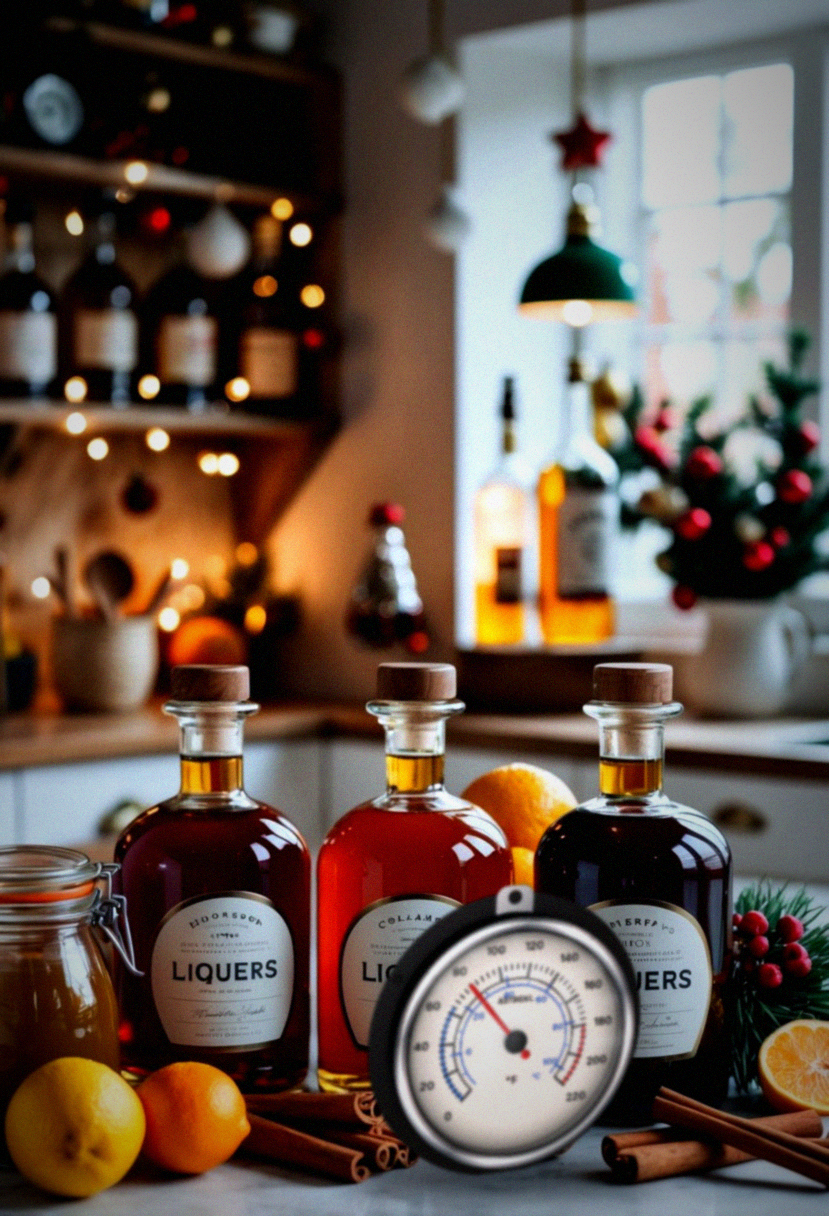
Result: 80
